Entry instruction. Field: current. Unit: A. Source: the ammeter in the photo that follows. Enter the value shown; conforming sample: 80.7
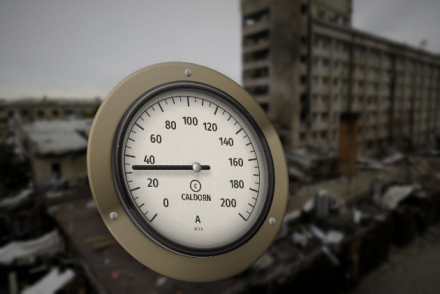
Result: 32.5
